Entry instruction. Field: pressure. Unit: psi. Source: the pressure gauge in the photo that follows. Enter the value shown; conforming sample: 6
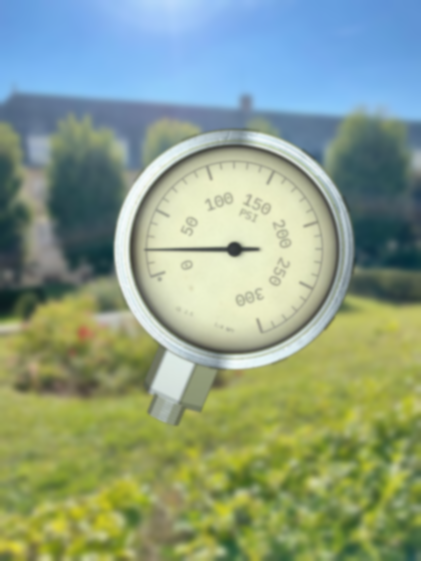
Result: 20
